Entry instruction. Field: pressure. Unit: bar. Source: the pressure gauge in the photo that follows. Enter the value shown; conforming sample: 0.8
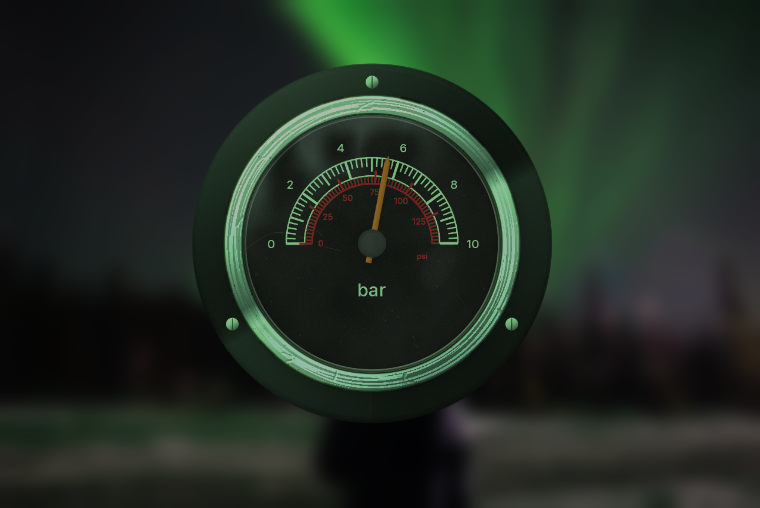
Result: 5.6
